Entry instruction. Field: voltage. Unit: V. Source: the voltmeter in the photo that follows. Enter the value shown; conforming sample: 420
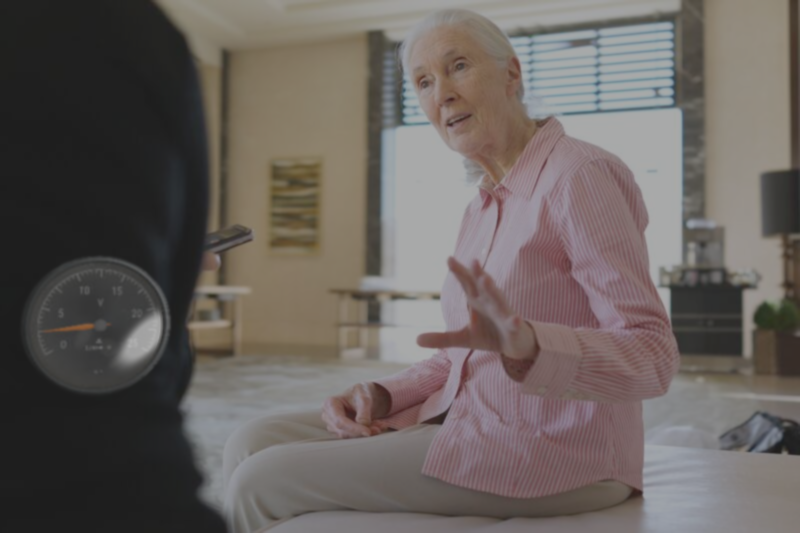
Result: 2.5
